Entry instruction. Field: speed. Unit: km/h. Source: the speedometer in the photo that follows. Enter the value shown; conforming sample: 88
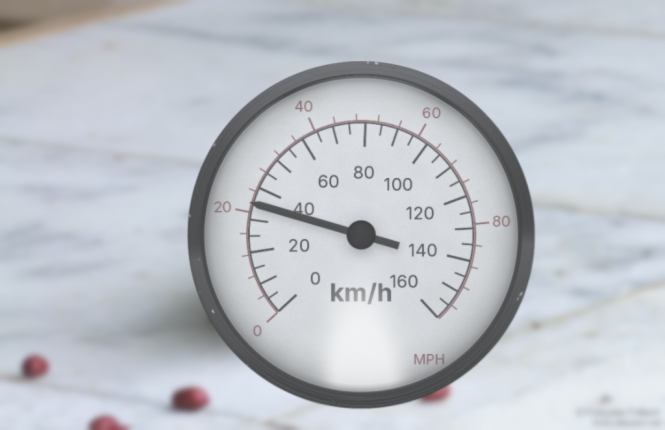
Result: 35
